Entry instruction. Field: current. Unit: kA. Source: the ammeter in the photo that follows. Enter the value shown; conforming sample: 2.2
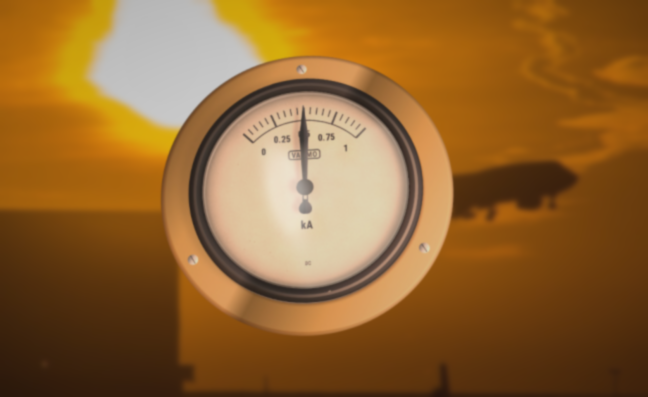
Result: 0.5
